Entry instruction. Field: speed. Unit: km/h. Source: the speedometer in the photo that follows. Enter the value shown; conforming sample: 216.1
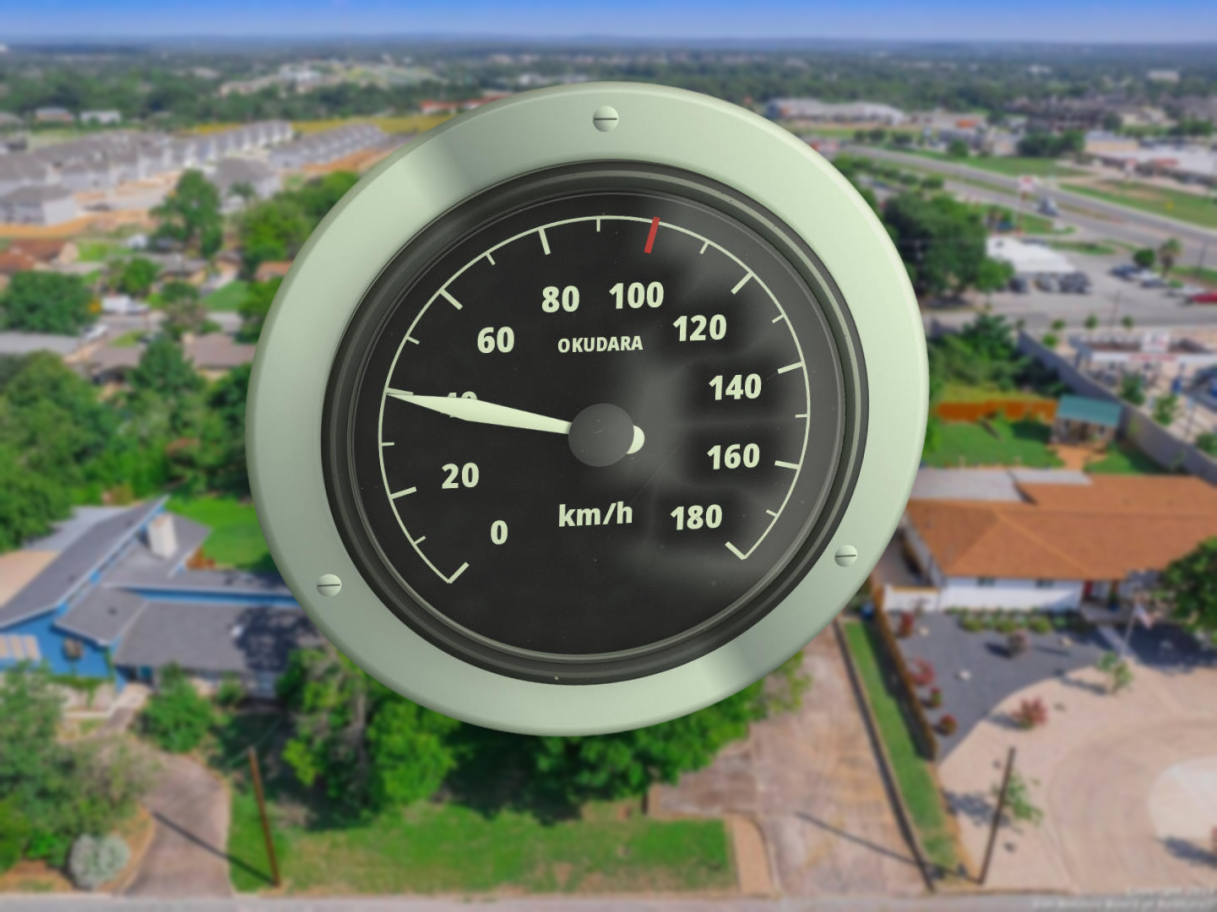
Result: 40
